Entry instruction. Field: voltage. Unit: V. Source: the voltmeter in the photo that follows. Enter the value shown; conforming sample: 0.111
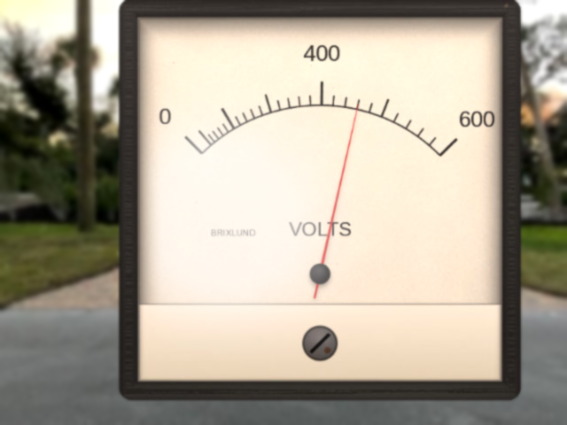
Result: 460
